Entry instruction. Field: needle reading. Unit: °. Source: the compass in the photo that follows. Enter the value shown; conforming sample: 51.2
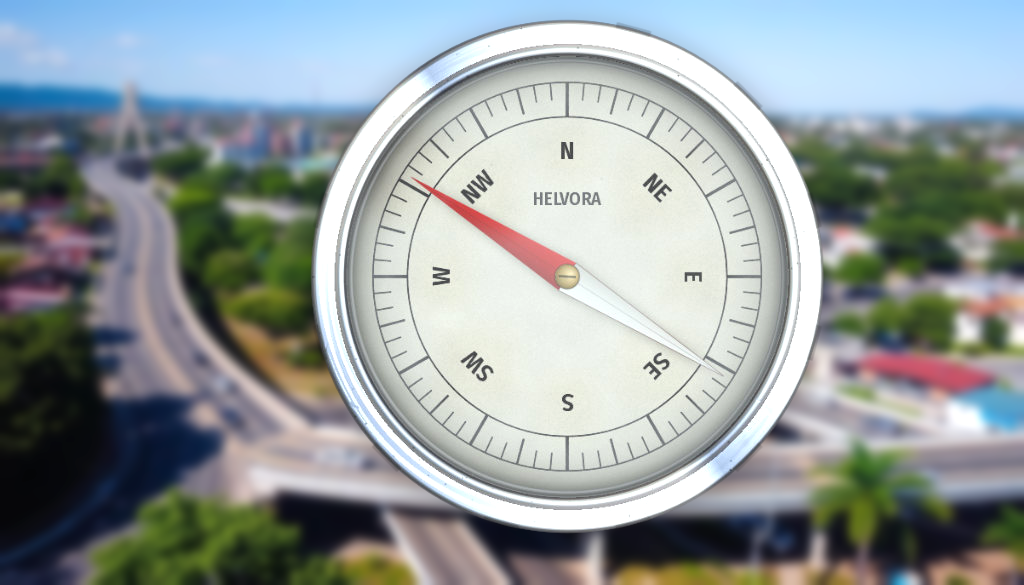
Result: 302.5
